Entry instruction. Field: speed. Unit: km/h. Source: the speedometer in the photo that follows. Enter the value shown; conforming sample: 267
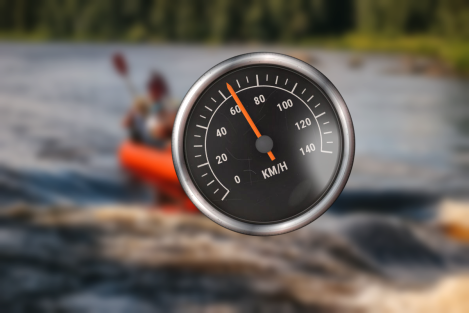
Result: 65
